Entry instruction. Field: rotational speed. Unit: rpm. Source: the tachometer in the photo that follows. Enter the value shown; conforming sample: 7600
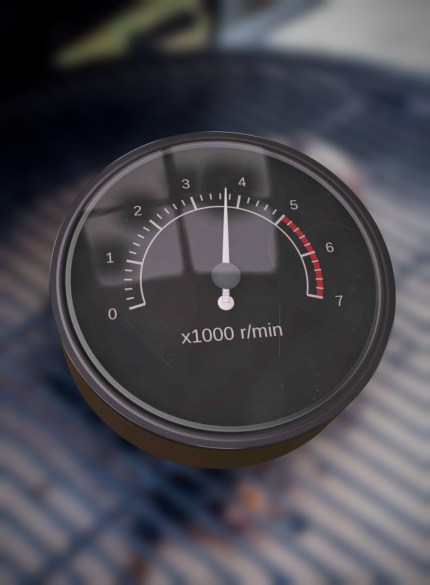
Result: 3700
